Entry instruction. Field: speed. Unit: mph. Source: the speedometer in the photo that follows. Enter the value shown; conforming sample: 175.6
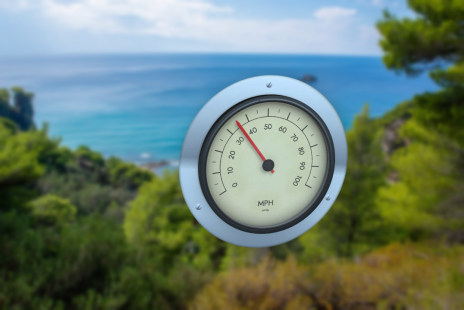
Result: 35
